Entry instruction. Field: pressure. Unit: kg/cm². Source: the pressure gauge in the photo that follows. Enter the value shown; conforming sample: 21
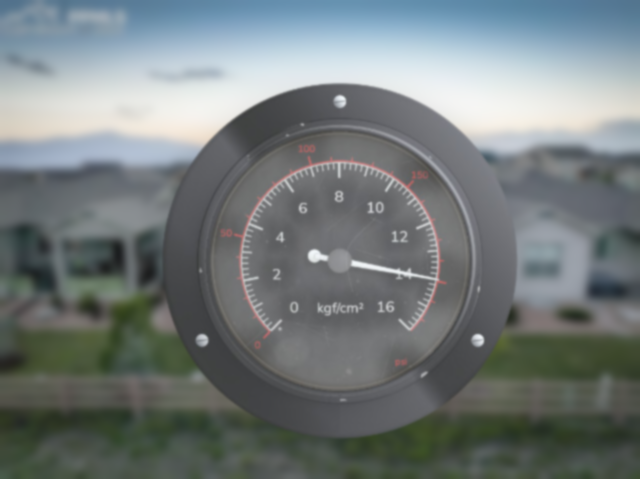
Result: 14
